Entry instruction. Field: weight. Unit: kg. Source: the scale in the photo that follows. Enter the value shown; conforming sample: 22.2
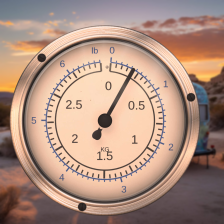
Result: 0.2
